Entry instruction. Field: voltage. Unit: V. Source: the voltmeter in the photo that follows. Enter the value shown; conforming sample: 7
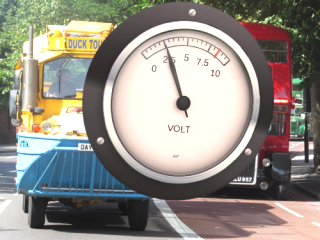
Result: 2.5
